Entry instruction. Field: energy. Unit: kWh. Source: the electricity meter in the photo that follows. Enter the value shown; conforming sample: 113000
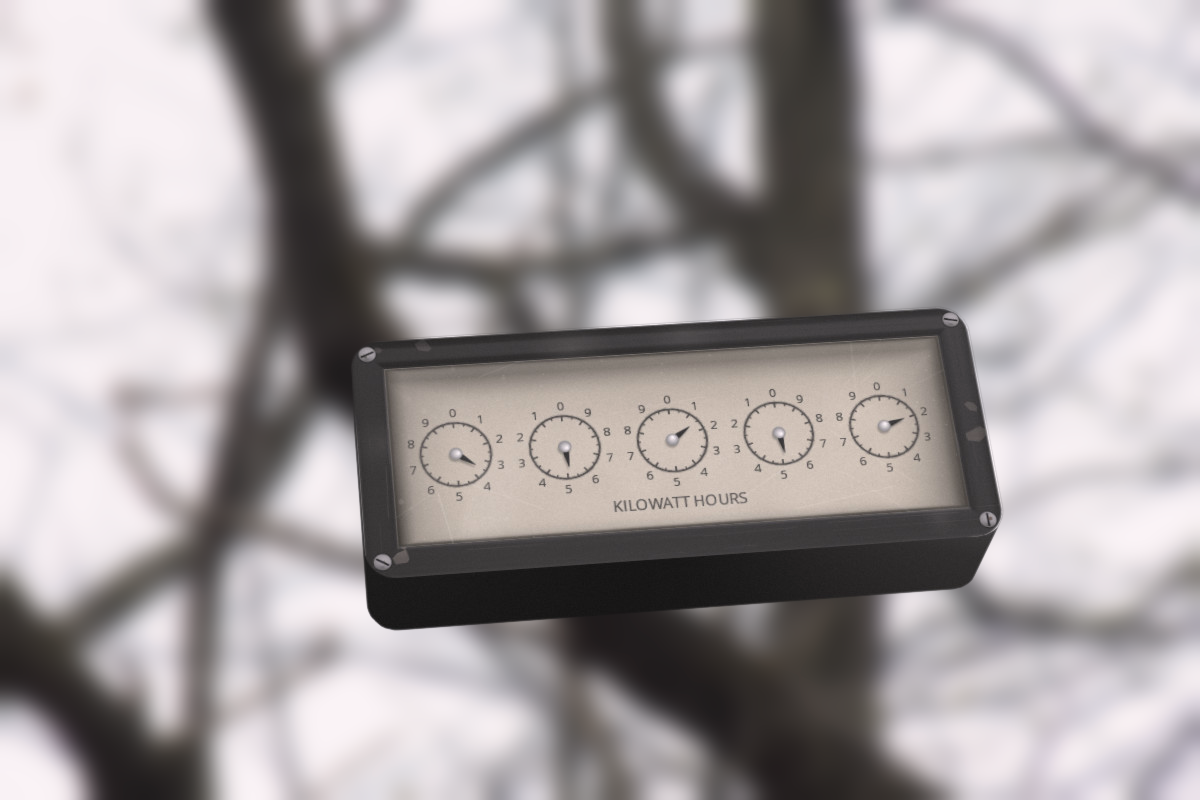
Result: 35152
